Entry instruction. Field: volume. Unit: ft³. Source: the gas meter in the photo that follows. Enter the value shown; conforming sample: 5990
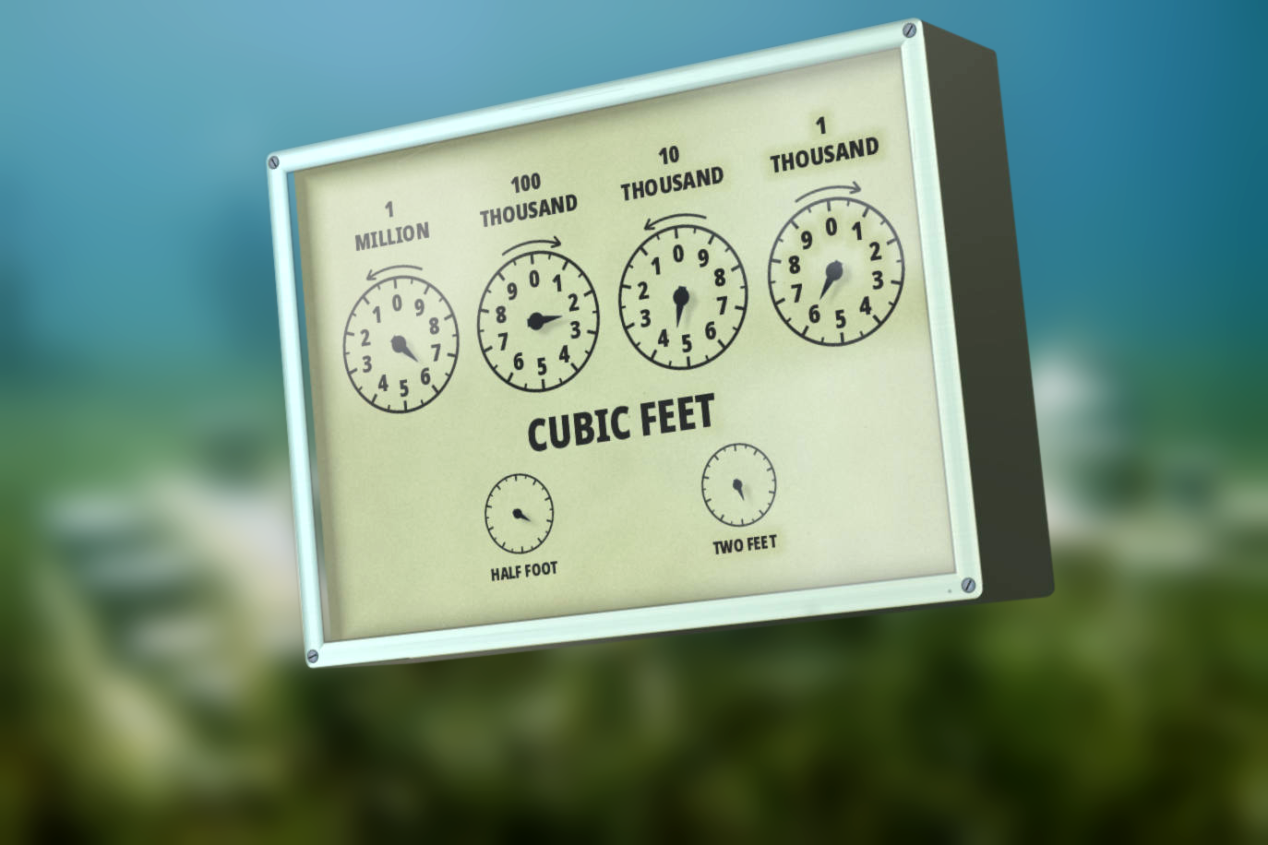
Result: 624600
